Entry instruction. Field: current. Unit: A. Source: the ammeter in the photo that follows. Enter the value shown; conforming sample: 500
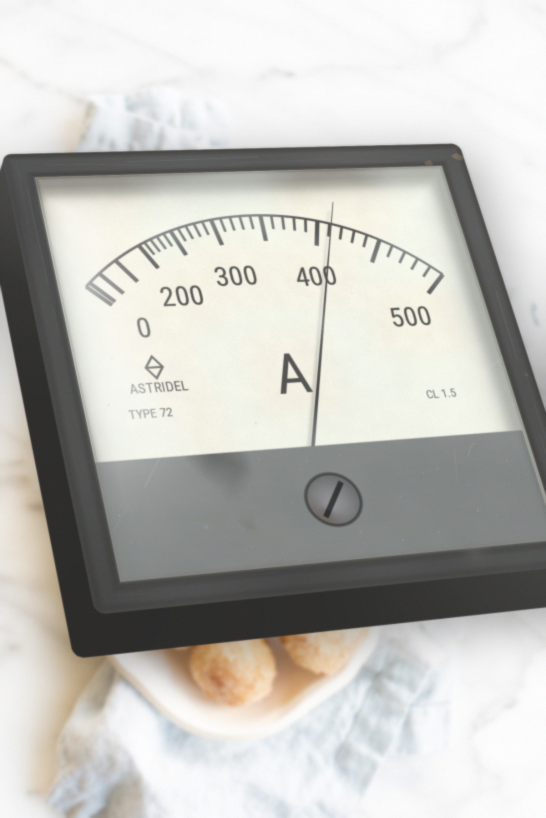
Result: 410
